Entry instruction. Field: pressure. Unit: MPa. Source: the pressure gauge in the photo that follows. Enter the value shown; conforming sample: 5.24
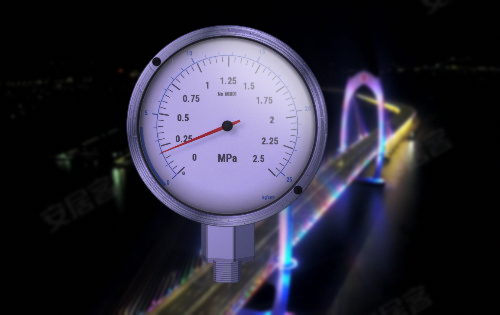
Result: 0.2
